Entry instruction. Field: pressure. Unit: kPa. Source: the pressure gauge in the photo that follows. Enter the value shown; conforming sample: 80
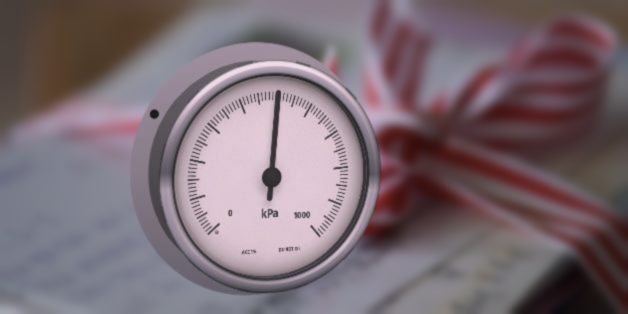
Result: 500
